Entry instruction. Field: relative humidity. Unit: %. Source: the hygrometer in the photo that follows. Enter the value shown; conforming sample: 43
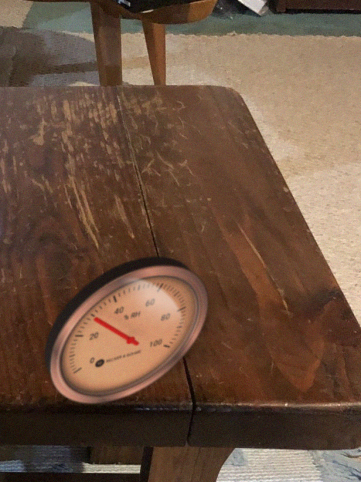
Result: 30
